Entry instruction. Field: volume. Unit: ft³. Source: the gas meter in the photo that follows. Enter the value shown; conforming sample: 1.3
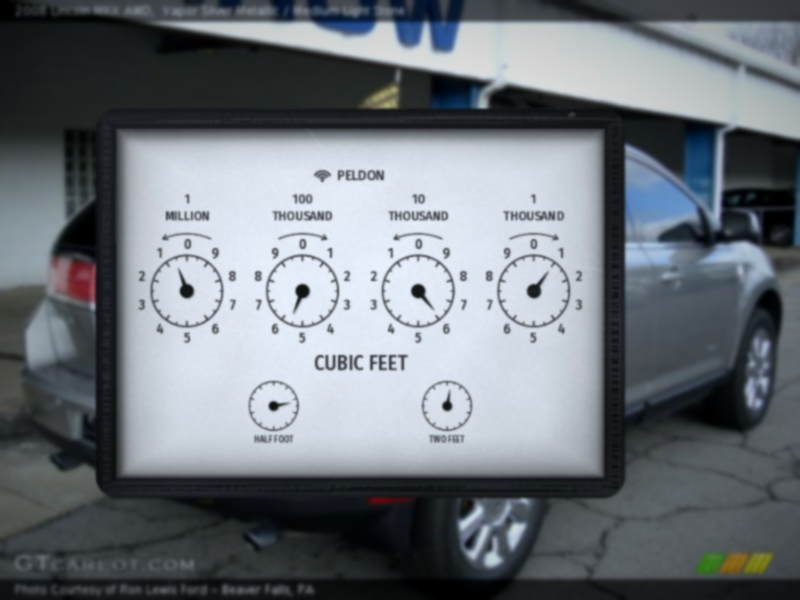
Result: 56100
